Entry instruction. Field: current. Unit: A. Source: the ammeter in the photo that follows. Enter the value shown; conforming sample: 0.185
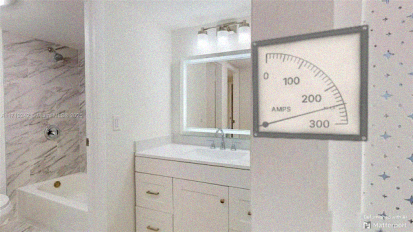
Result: 250
